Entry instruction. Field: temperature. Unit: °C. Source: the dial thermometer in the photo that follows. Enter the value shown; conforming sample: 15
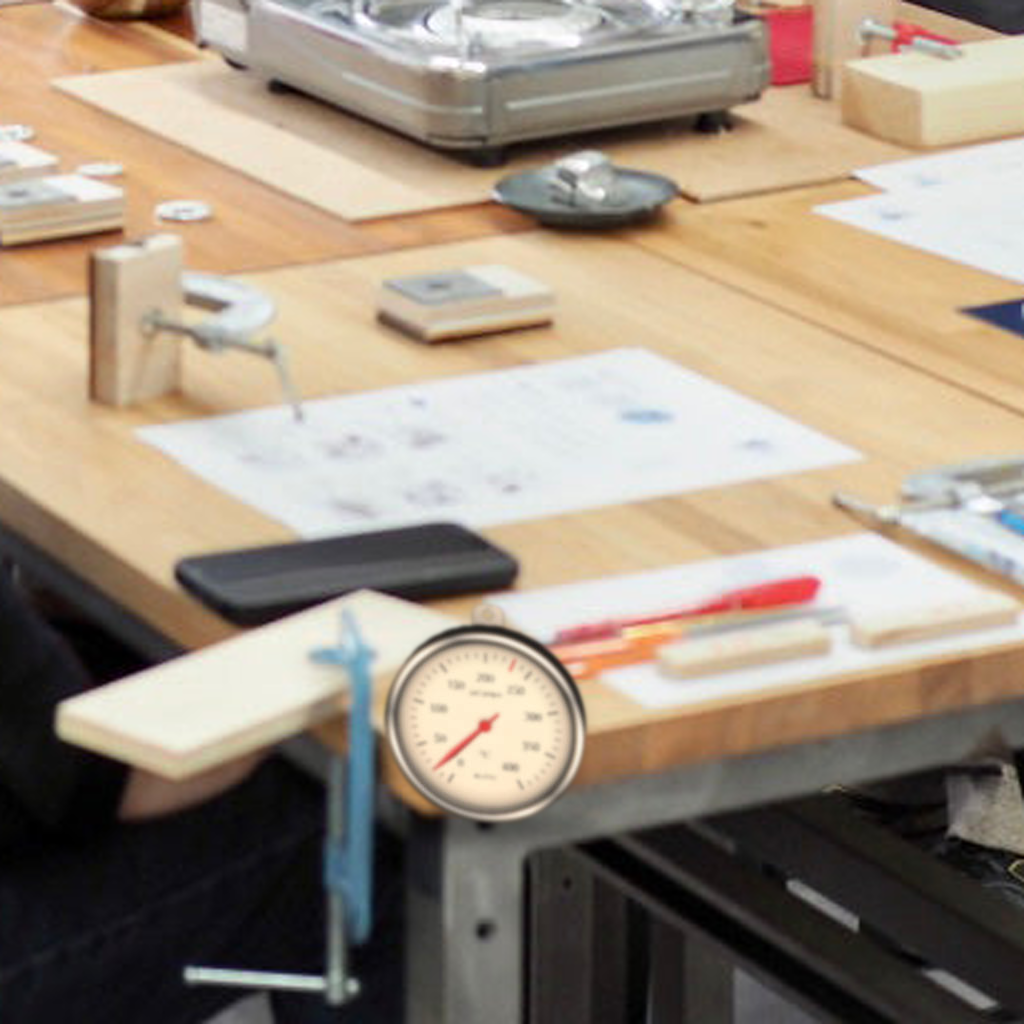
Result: 20
